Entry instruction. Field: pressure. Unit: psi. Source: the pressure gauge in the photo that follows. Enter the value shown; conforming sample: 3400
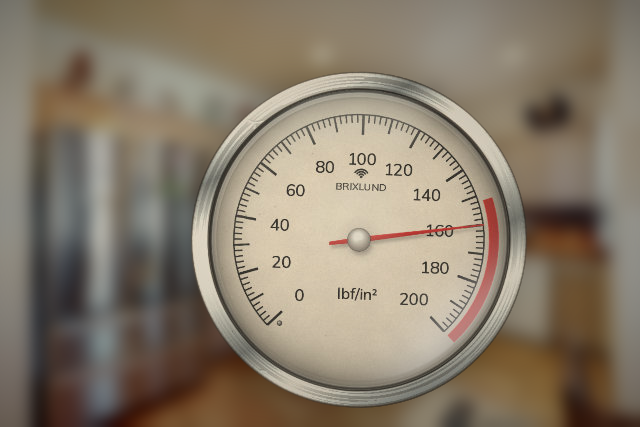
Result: 160
